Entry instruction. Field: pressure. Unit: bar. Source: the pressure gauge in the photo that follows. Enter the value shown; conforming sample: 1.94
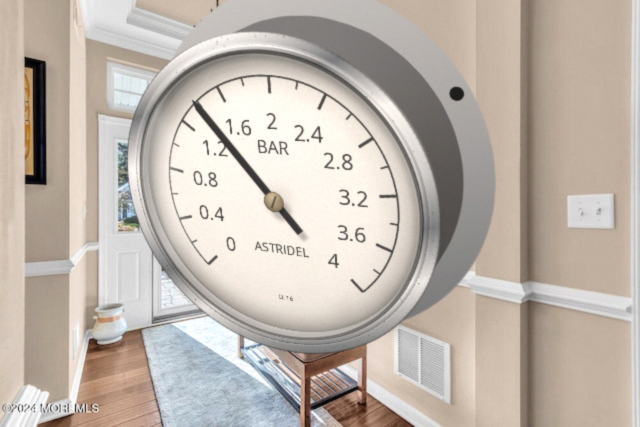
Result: 1.4
